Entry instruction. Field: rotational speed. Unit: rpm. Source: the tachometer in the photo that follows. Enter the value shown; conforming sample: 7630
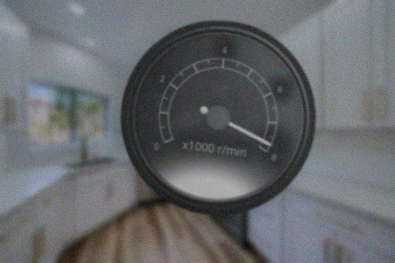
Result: 7750
